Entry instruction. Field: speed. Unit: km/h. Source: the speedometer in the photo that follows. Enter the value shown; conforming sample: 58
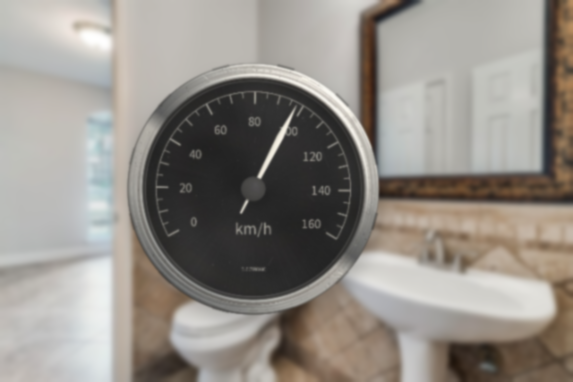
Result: 97.5
